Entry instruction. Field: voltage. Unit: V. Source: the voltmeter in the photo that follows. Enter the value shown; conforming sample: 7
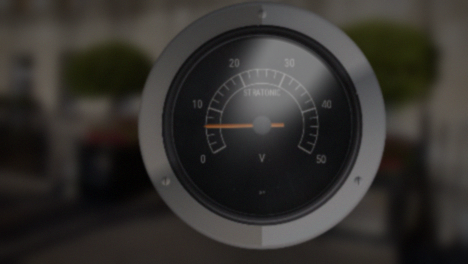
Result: 6
